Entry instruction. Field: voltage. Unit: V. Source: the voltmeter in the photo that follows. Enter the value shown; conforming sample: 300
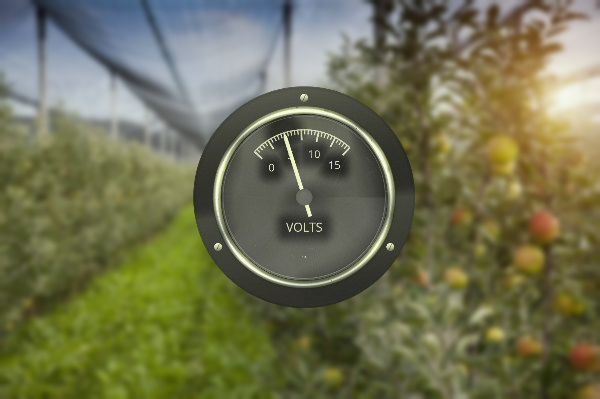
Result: 5
